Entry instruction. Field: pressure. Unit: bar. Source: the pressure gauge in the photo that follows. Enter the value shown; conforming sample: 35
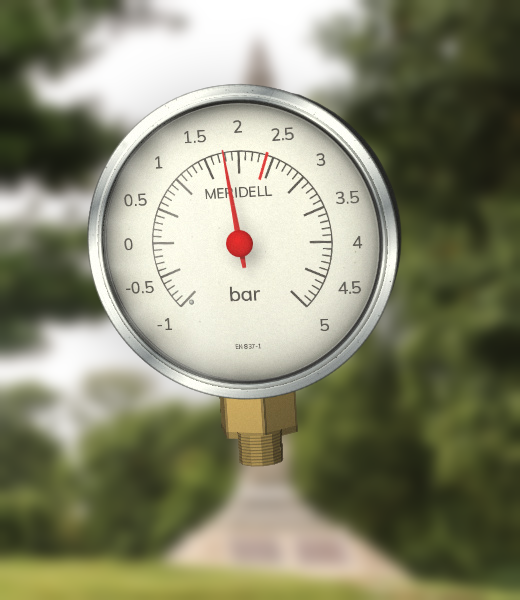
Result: 1.8
